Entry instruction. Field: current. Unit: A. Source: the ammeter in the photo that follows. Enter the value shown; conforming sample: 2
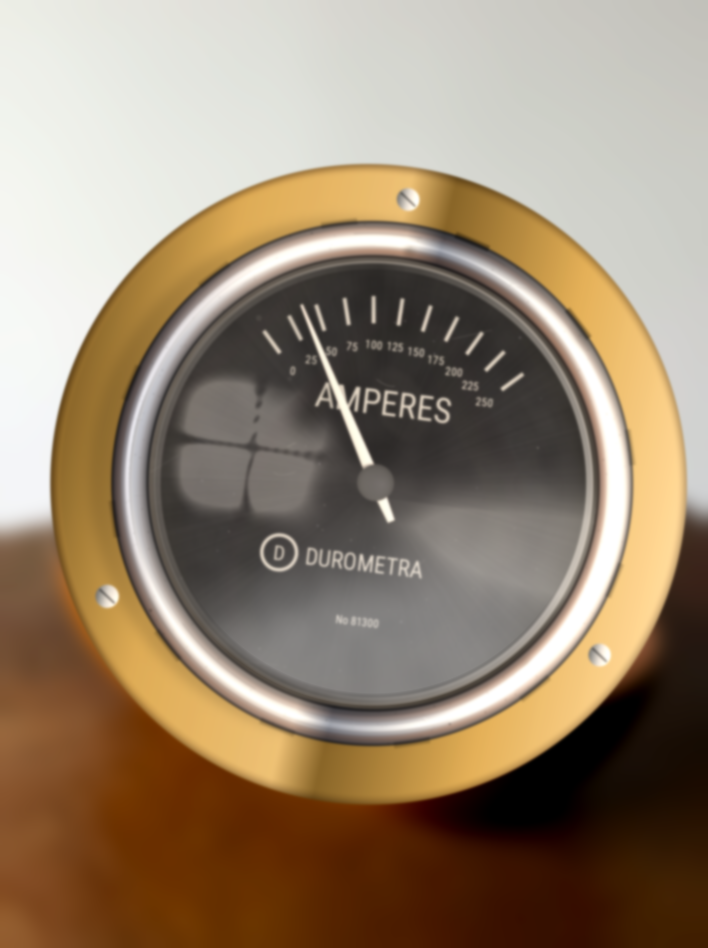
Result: 37.5
